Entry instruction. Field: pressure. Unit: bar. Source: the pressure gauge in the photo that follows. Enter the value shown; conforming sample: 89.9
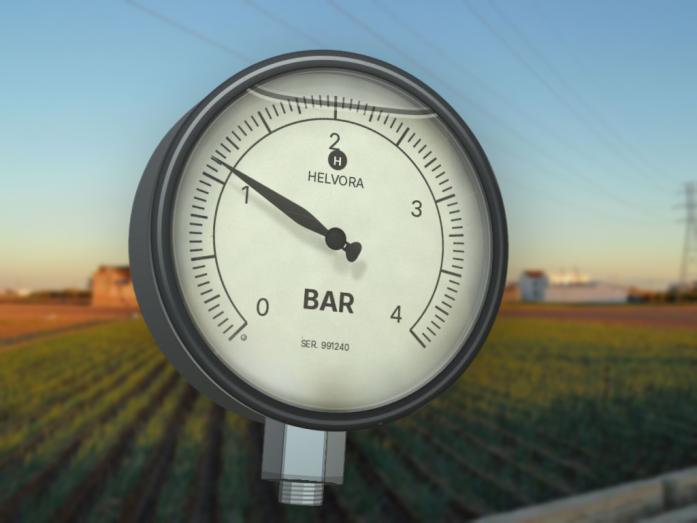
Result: 1.1
